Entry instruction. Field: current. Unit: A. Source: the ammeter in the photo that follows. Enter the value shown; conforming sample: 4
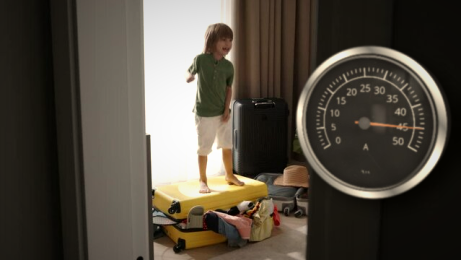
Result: 45
